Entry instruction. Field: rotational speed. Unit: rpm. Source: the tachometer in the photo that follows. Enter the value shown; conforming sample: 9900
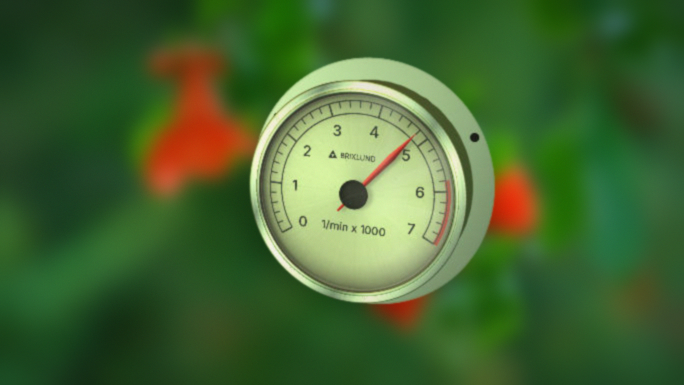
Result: 4800
